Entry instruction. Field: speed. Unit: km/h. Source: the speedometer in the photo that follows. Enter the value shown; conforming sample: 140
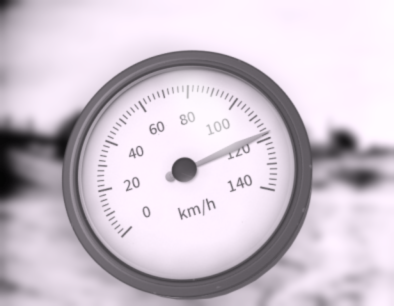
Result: 118
